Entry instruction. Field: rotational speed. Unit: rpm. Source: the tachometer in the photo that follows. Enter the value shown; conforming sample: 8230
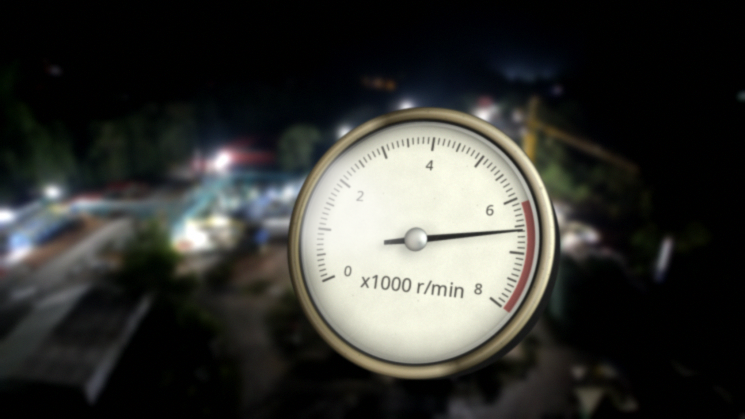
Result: 6600
